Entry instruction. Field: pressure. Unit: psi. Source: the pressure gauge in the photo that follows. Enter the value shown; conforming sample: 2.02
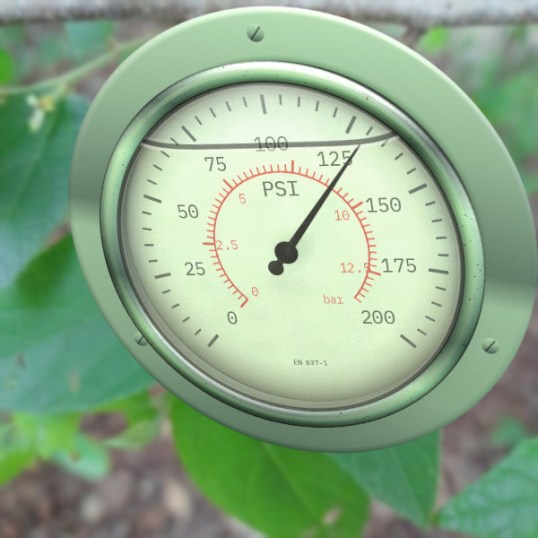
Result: 130
